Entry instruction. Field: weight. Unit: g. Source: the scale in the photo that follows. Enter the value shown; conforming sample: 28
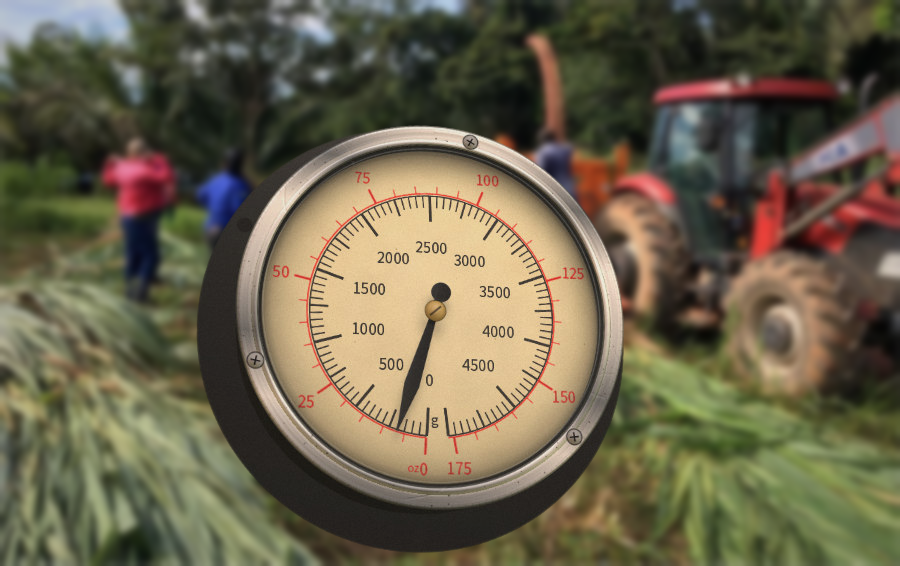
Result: 200
